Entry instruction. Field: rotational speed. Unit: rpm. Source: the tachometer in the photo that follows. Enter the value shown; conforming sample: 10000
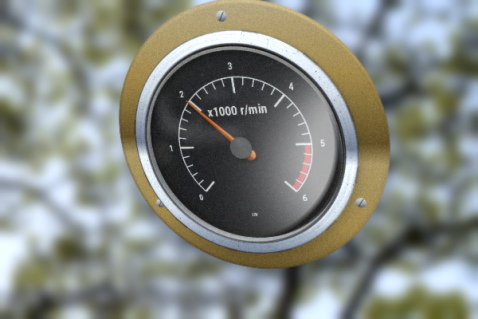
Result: 2000
